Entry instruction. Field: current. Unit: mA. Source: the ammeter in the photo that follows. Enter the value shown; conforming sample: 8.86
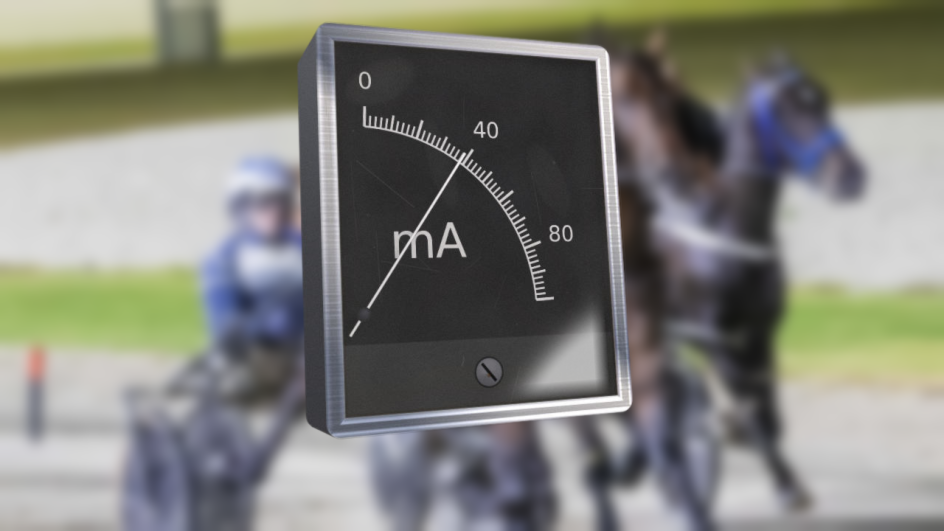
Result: 38
